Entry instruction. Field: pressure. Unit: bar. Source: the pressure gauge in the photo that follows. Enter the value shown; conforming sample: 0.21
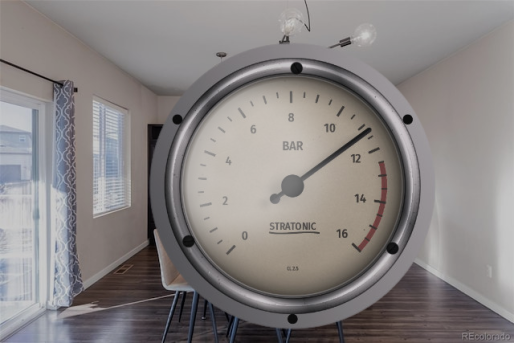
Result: 11.25
